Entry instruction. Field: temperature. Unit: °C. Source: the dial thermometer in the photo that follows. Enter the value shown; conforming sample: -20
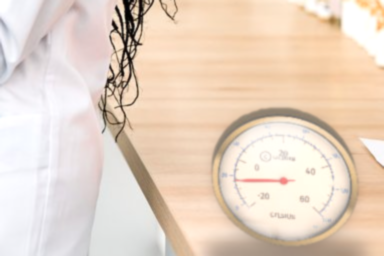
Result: -8
